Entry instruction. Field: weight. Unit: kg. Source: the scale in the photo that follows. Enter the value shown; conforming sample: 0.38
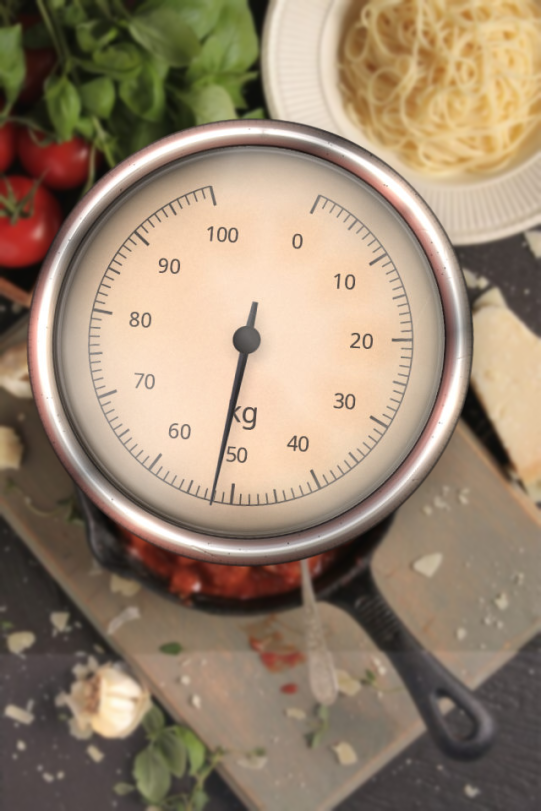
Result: 52
